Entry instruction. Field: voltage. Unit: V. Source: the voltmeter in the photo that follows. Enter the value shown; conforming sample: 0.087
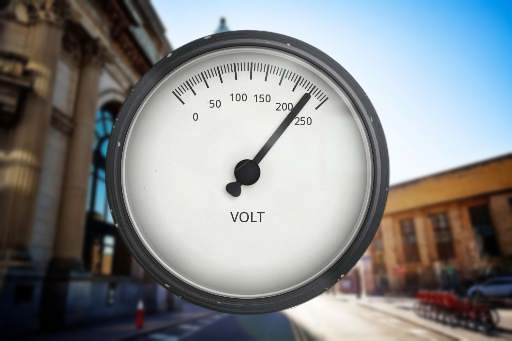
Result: 225
